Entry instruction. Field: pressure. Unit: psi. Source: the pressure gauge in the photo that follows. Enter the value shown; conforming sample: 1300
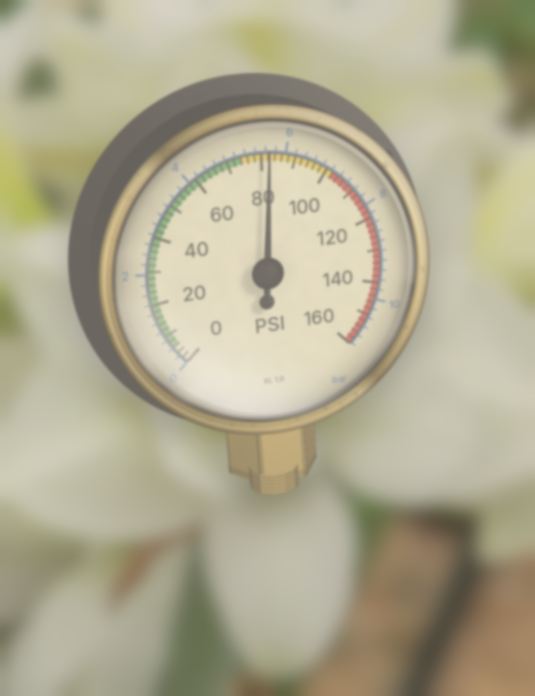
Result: 82
